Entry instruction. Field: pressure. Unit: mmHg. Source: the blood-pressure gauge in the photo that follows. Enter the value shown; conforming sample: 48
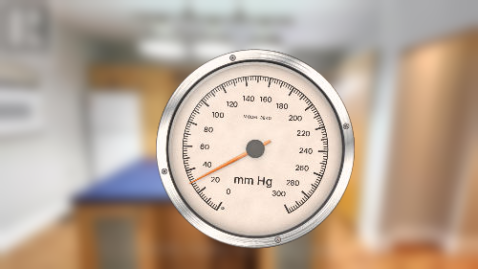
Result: 30
